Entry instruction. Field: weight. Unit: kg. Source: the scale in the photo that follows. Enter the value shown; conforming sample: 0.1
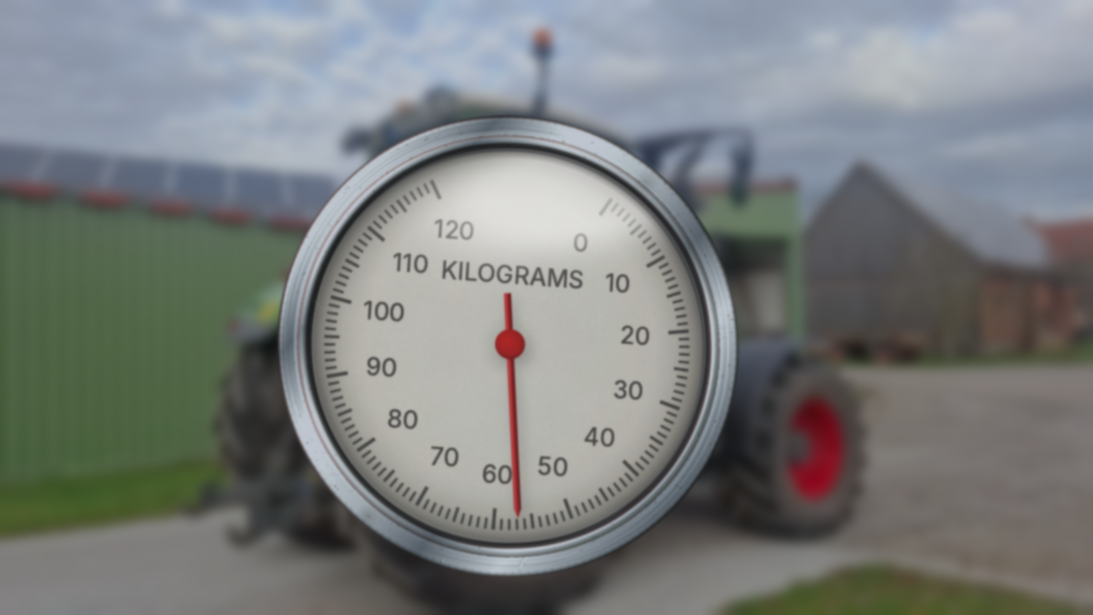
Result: 57
